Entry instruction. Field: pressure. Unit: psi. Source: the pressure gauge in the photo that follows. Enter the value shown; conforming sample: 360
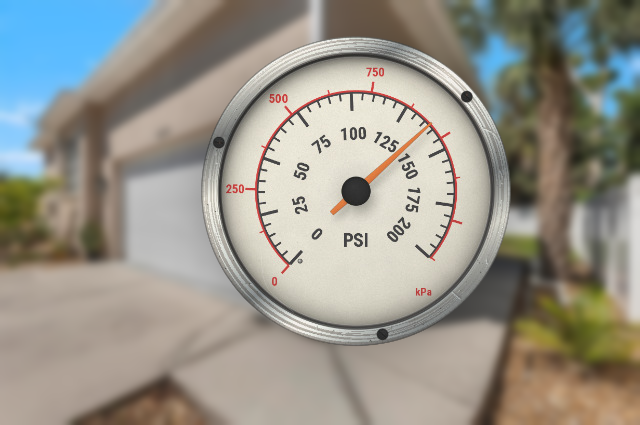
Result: 137.5
